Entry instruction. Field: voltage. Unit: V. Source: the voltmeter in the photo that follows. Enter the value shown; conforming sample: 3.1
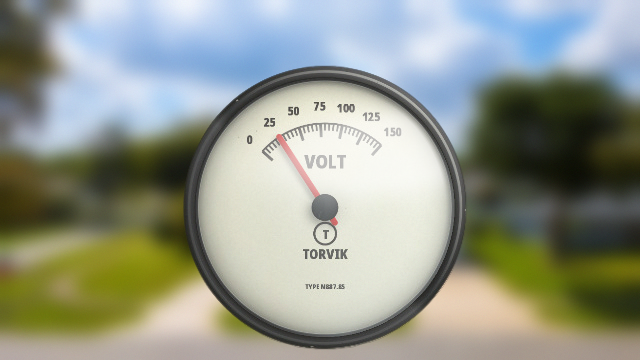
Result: 25
